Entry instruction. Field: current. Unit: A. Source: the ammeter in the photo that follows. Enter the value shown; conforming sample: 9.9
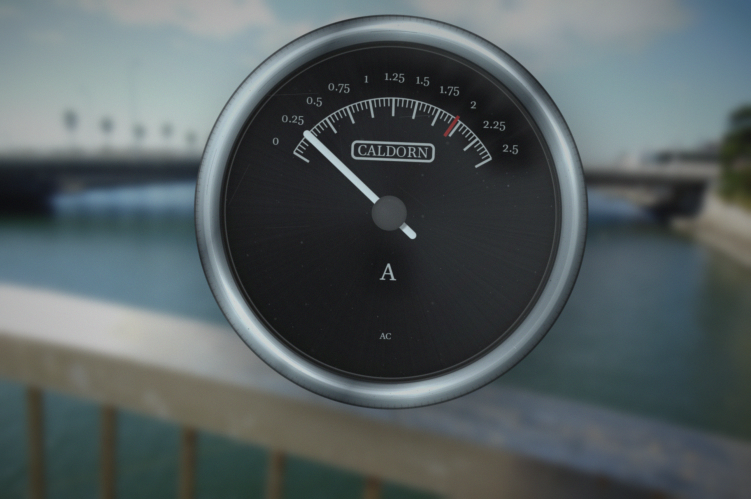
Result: 0.25
